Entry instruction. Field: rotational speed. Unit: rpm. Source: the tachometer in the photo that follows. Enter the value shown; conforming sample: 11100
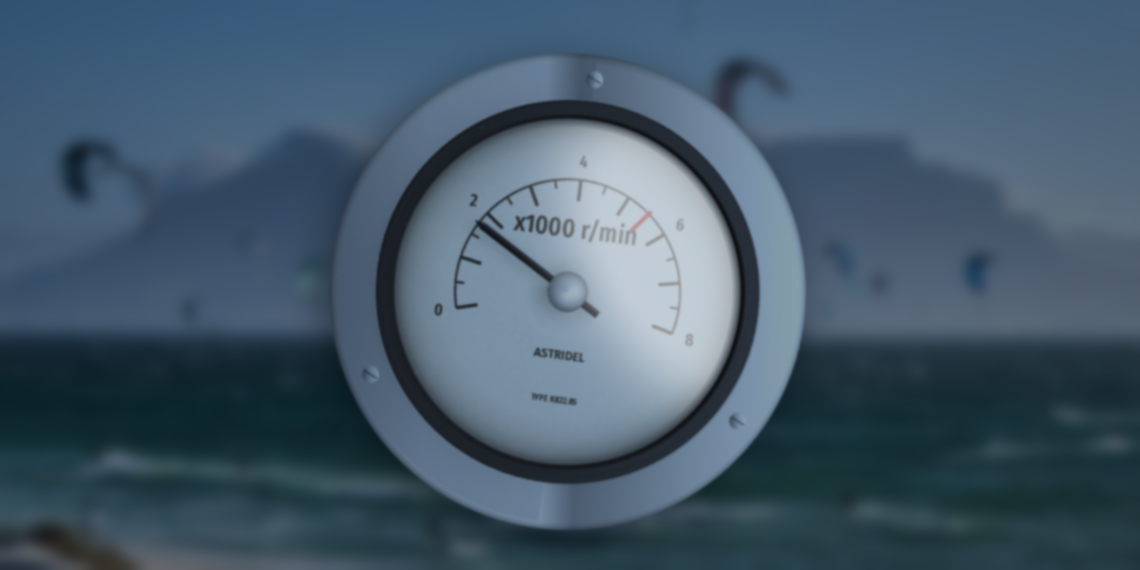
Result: 1750
